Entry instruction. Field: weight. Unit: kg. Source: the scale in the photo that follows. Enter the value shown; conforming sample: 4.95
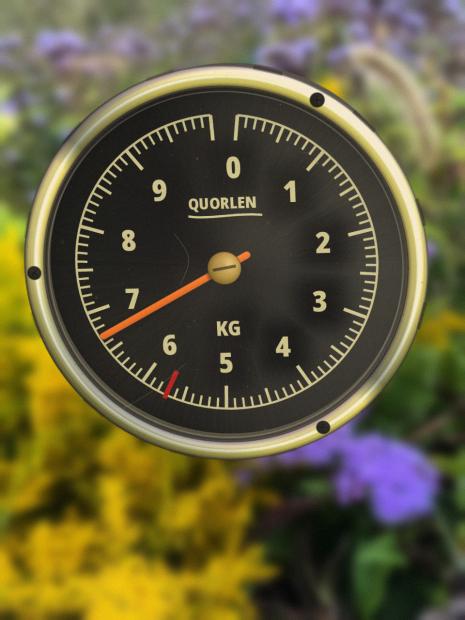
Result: 6.7
